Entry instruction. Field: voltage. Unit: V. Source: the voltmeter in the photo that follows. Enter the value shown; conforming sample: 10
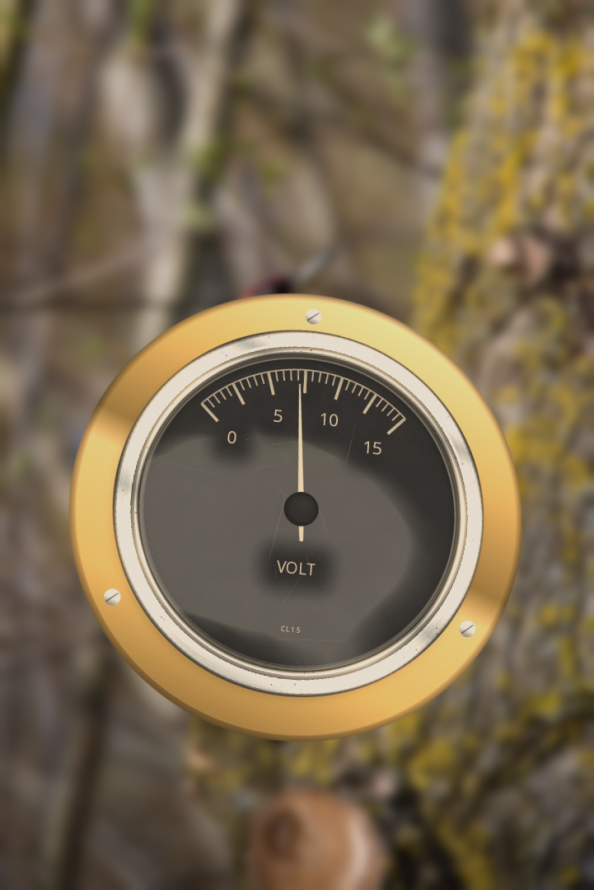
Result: 7
